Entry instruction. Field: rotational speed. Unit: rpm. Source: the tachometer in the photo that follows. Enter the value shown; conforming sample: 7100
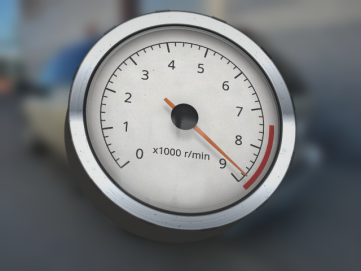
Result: 8800
